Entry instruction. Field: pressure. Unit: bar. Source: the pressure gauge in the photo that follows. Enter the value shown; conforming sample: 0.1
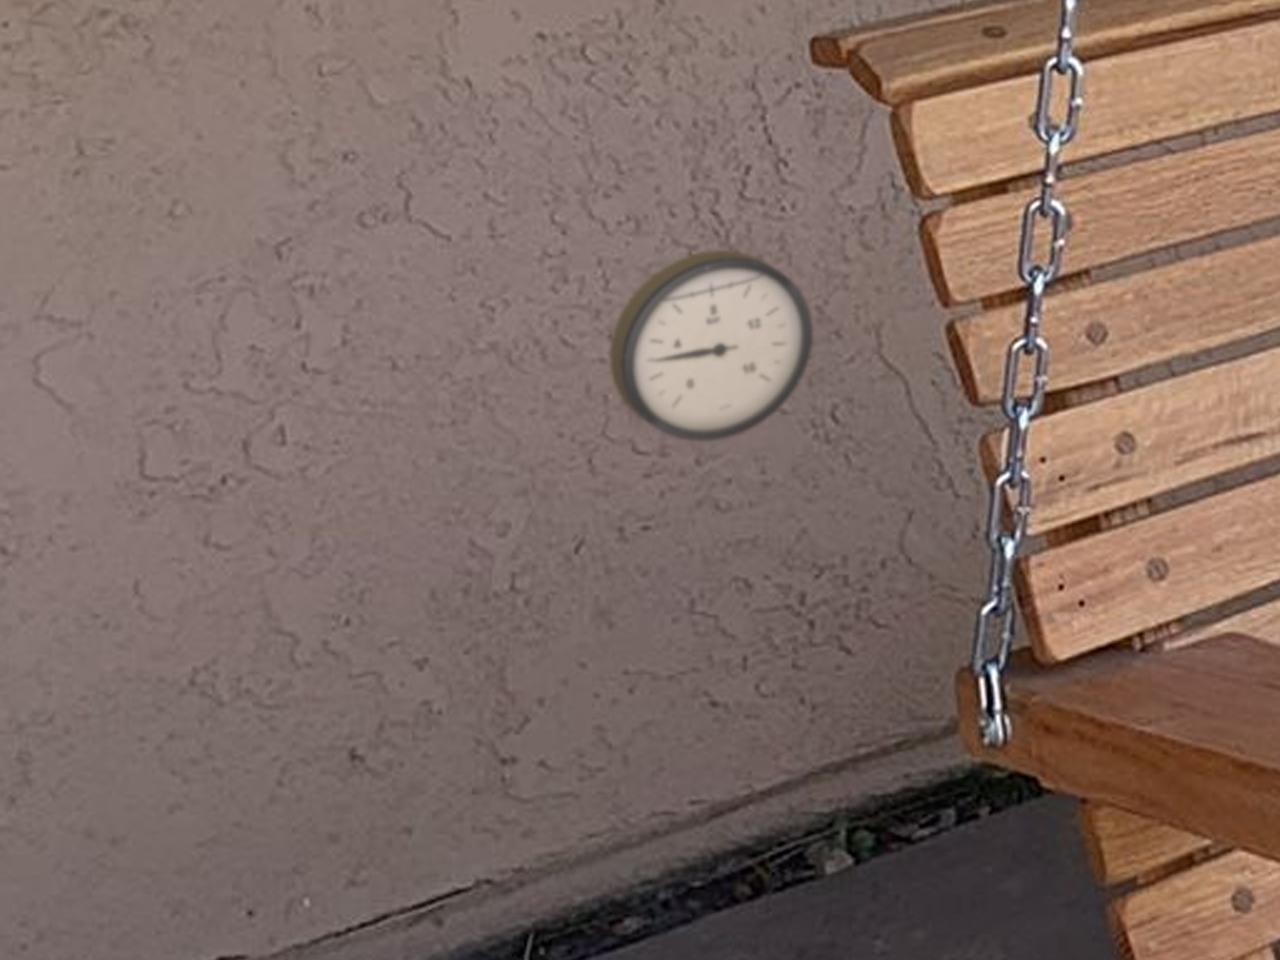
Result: 3
